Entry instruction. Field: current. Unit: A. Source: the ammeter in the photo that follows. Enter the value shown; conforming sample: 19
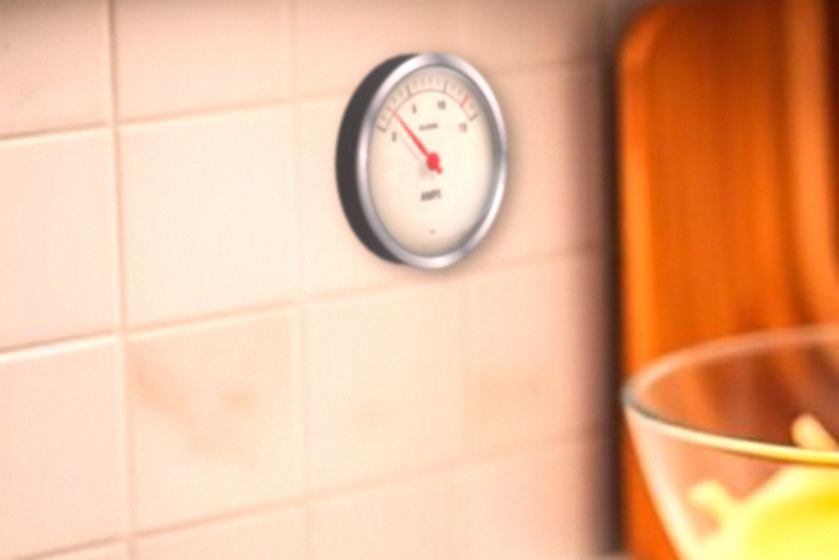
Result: 2
